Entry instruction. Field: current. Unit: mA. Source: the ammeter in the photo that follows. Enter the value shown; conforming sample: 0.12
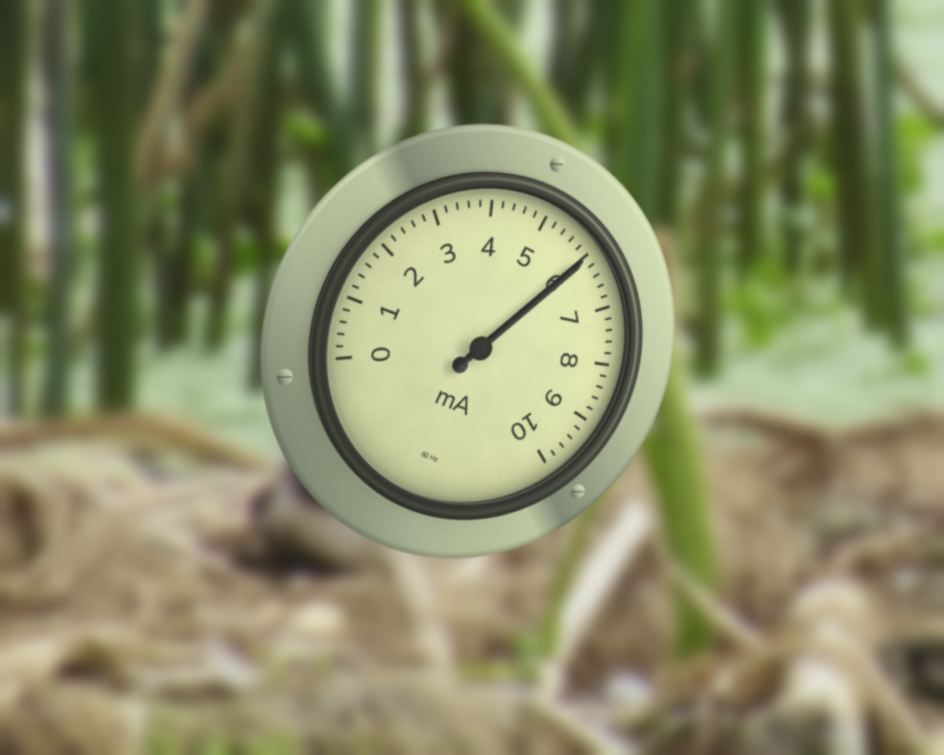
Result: 6
